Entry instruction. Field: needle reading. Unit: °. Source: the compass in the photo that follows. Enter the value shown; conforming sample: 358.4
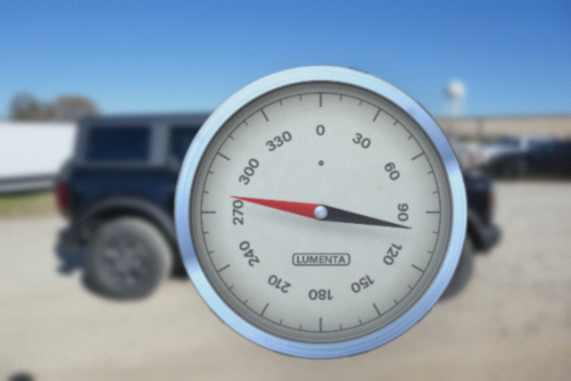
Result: 280
